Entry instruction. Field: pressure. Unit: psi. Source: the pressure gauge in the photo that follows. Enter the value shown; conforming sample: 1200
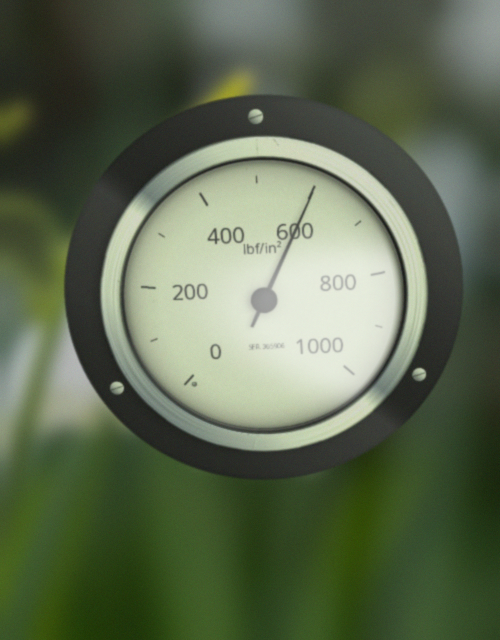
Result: 600
